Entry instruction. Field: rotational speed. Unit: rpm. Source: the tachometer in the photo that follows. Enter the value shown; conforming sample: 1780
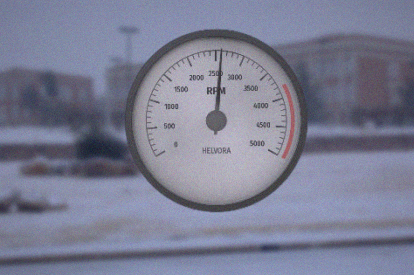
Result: 2600
